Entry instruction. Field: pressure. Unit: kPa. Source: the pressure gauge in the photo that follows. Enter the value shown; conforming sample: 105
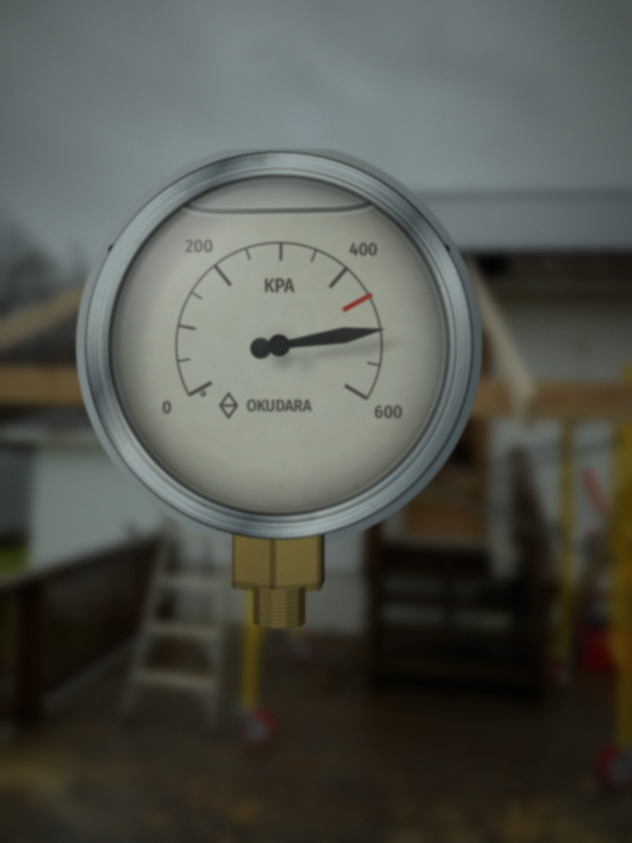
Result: 500
